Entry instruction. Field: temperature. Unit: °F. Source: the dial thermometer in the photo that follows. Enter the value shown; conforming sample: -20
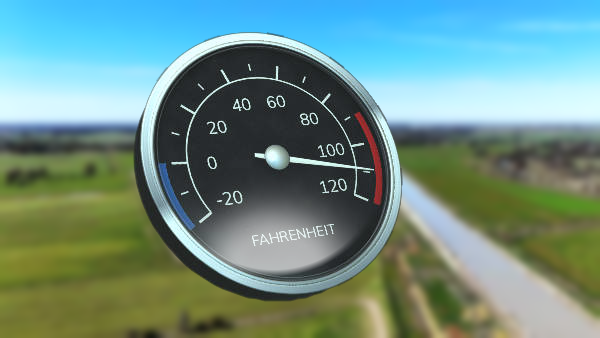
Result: 110
